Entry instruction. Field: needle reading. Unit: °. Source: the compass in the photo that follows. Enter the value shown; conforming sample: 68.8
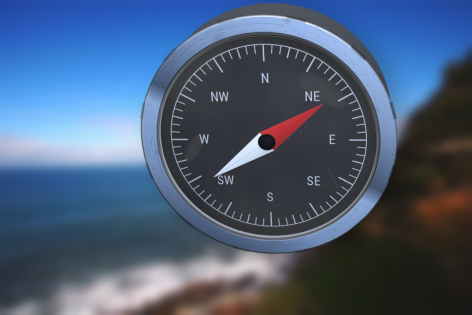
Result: 55
